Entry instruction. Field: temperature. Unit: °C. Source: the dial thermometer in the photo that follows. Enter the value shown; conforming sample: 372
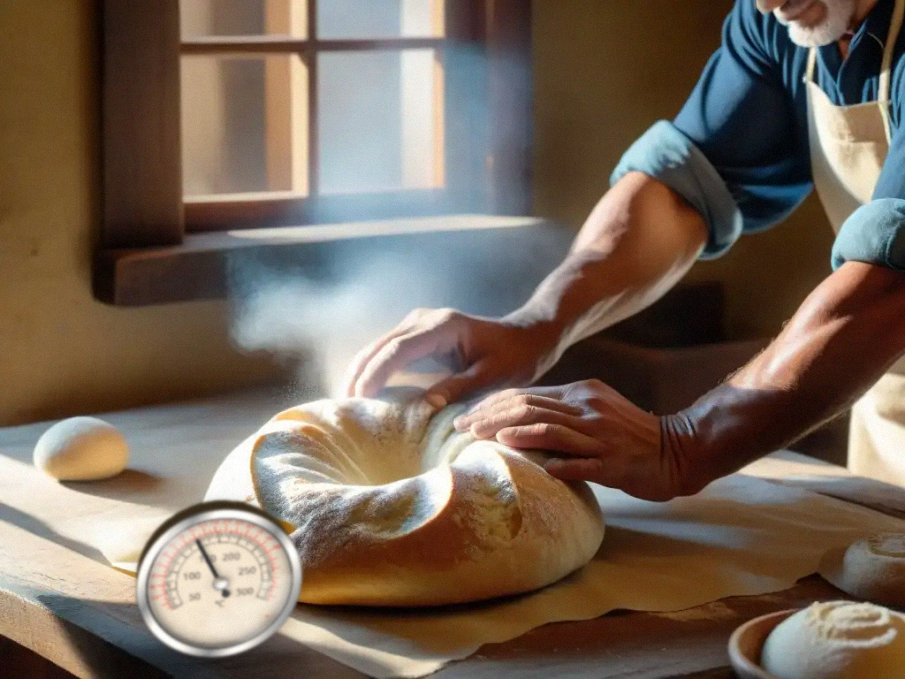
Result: 150
